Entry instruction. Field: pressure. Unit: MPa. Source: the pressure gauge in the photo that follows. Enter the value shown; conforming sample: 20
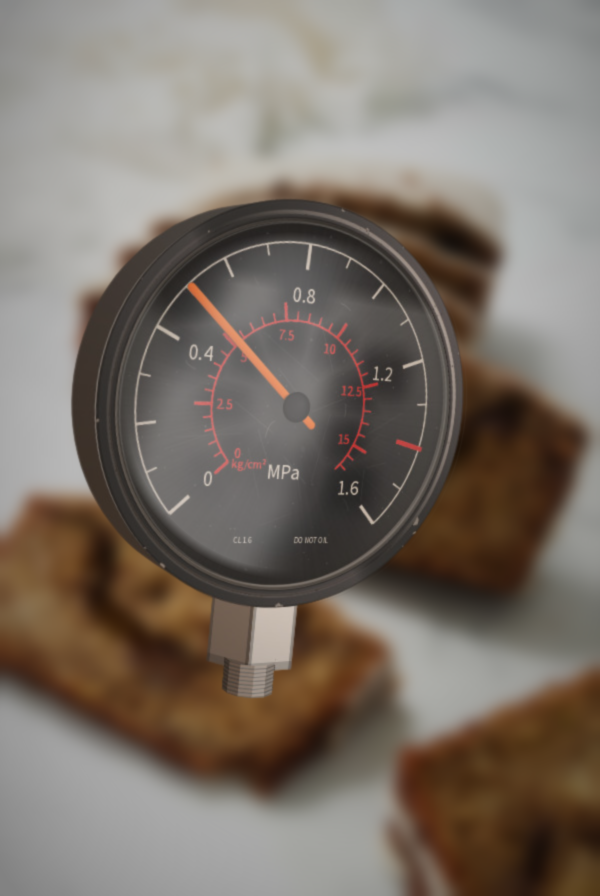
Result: 0.5
